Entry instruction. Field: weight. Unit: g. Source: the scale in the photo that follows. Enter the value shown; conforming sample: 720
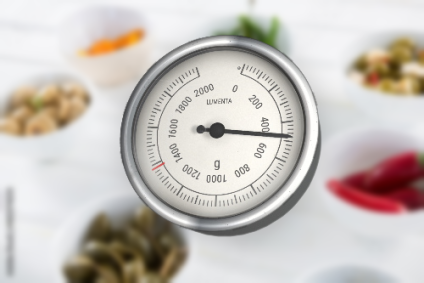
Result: 480
